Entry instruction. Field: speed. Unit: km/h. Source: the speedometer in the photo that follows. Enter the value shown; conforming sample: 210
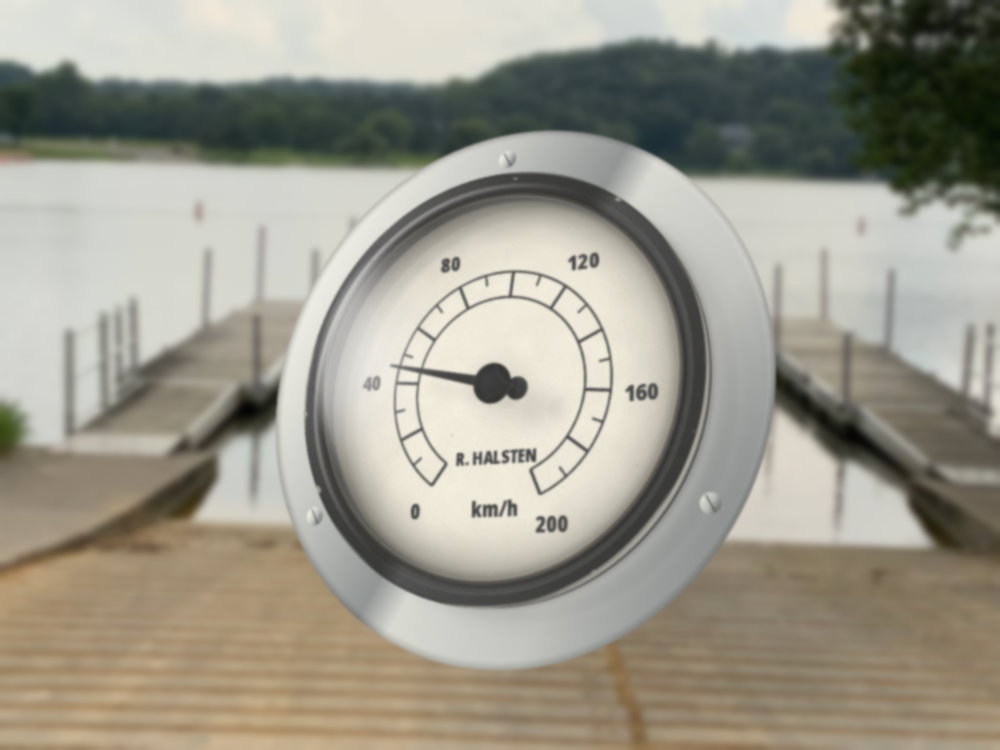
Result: 45
